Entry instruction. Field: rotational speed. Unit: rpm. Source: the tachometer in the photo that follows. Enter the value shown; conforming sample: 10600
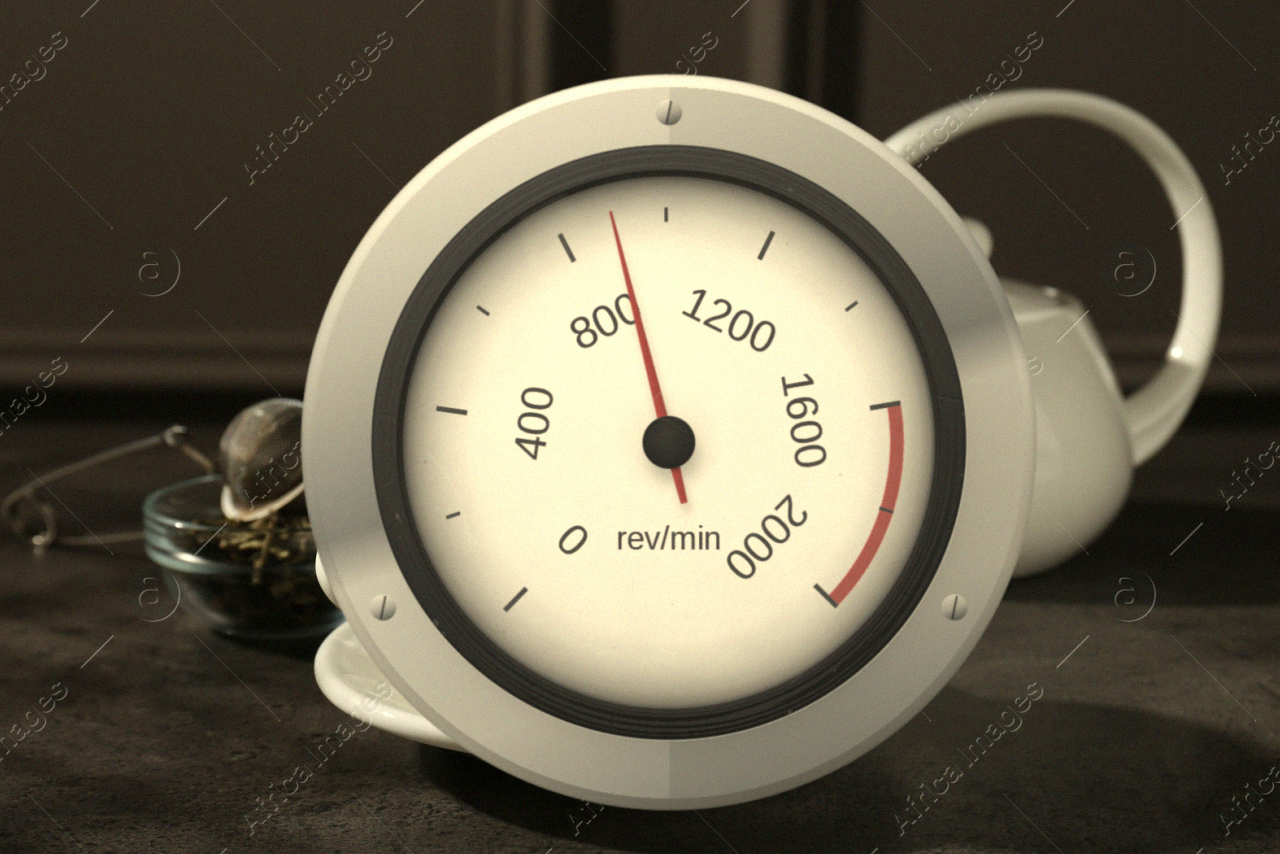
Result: 900
